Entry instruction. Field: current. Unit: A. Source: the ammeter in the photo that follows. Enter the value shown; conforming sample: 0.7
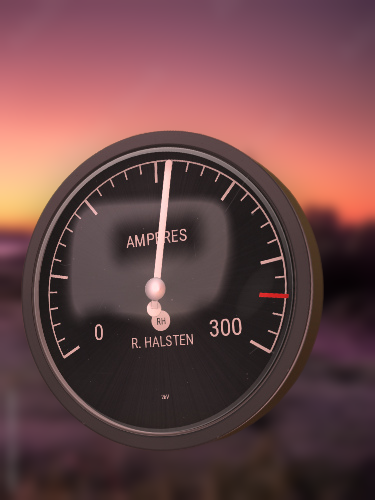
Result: 160
